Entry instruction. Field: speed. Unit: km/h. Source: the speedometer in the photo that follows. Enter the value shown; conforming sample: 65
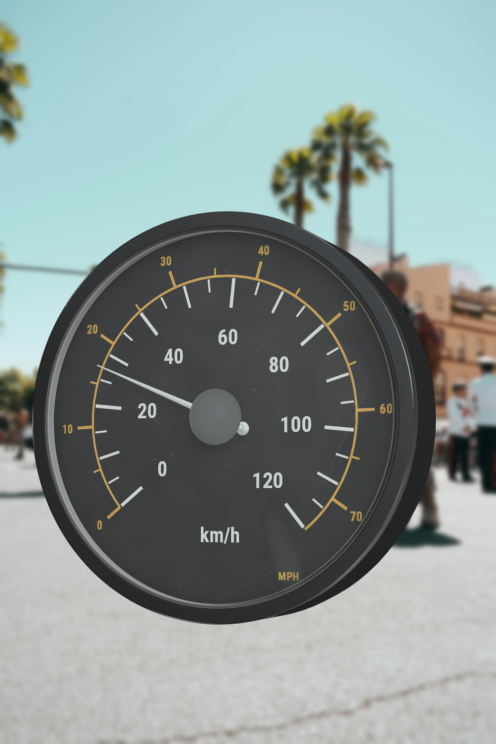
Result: 27.5
